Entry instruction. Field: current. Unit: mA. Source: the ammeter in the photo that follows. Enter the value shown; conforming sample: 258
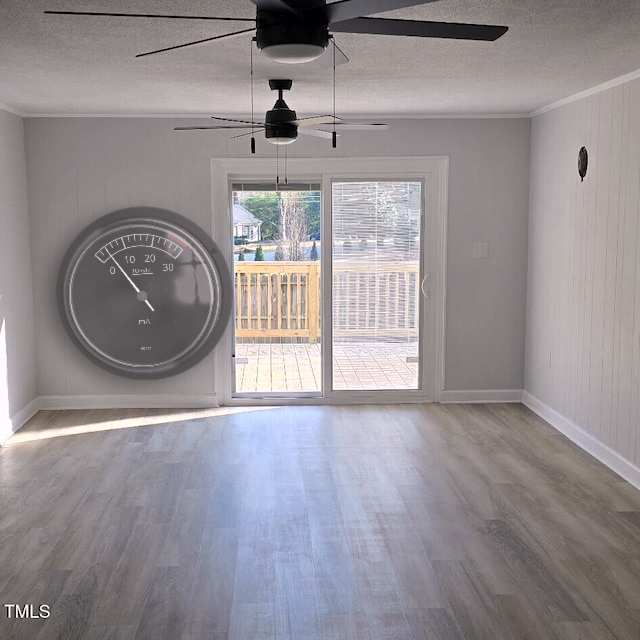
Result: 4
